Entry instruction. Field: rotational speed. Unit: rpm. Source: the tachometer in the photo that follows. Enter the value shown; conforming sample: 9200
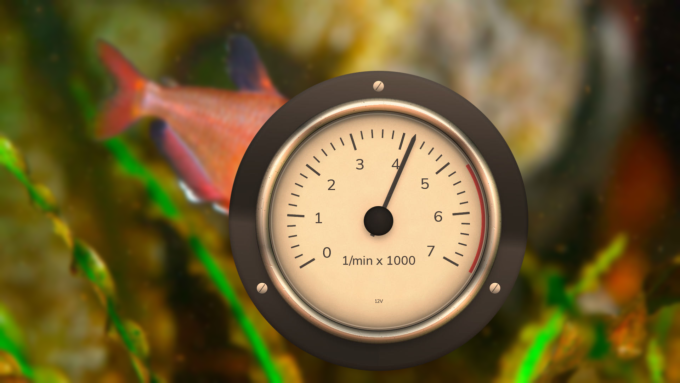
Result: 4200
